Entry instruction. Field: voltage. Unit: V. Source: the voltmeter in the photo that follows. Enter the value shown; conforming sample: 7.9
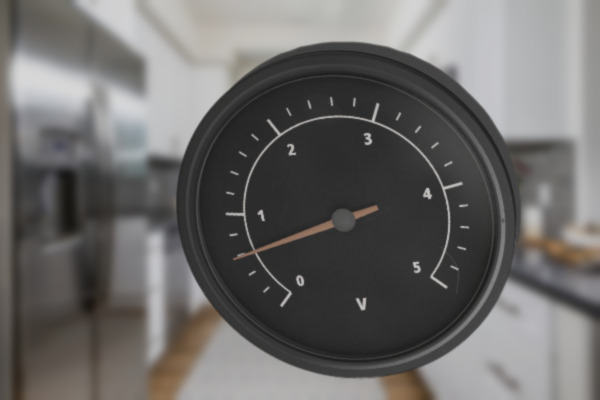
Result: 0.6
